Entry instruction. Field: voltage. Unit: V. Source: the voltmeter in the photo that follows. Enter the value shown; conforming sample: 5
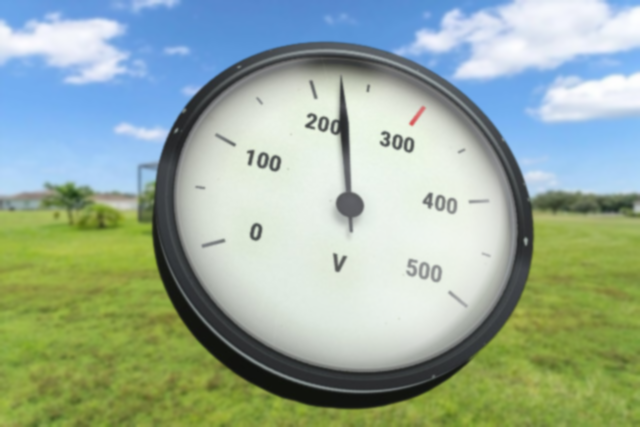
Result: 225
